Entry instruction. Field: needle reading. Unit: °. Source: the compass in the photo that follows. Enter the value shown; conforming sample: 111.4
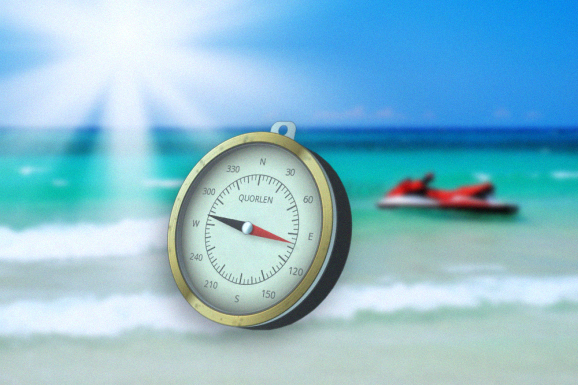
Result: 100
